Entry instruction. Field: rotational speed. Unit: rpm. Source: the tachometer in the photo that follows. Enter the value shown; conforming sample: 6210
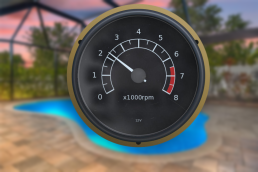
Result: 2250
